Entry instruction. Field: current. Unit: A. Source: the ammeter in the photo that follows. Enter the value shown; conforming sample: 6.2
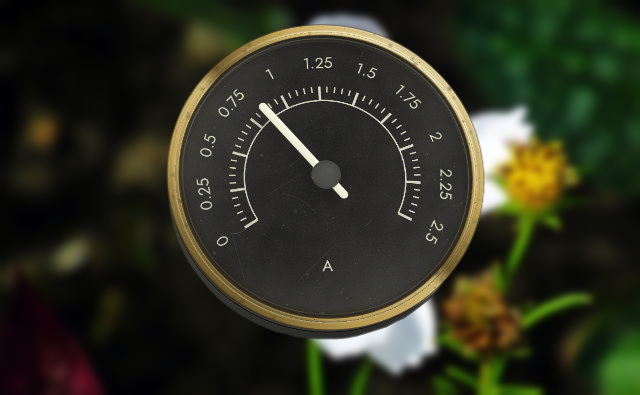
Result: 0.85
